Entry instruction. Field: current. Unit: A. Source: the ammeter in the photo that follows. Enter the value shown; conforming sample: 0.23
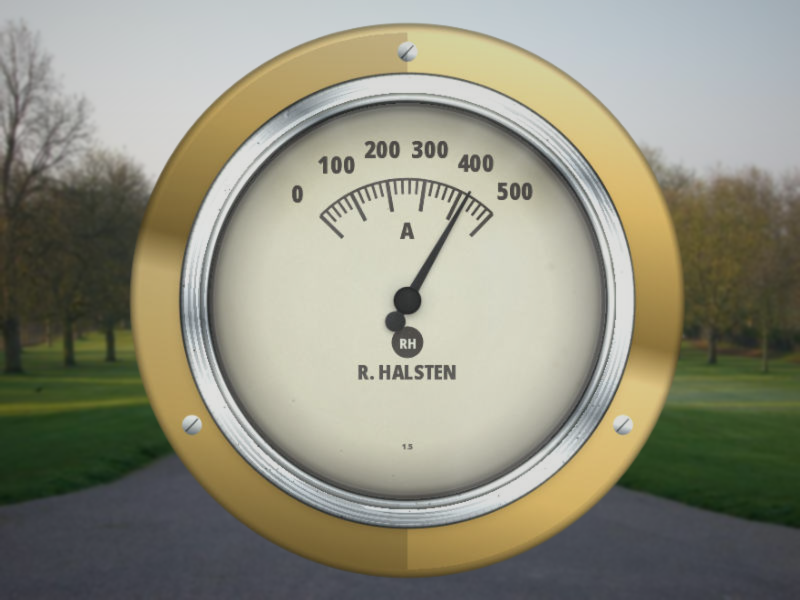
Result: 420
